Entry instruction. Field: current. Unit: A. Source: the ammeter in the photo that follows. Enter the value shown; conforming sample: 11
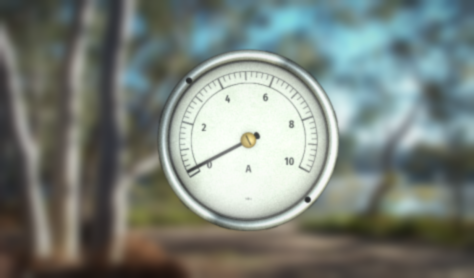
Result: 0.2
